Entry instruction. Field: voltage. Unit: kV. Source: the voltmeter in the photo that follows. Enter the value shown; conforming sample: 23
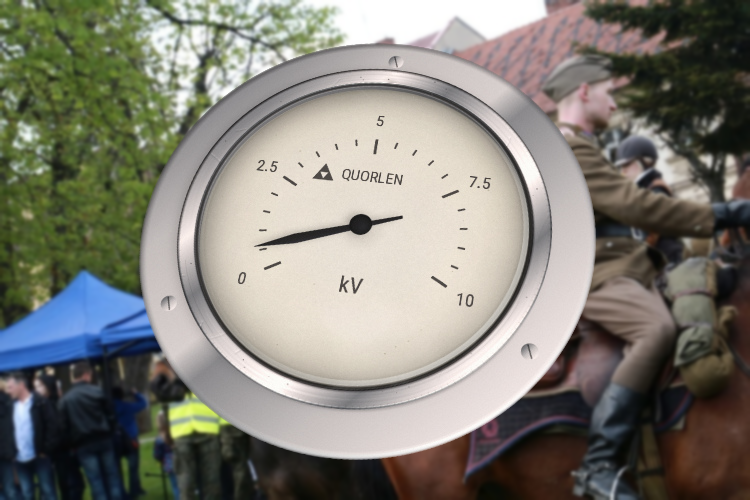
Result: 0.5
